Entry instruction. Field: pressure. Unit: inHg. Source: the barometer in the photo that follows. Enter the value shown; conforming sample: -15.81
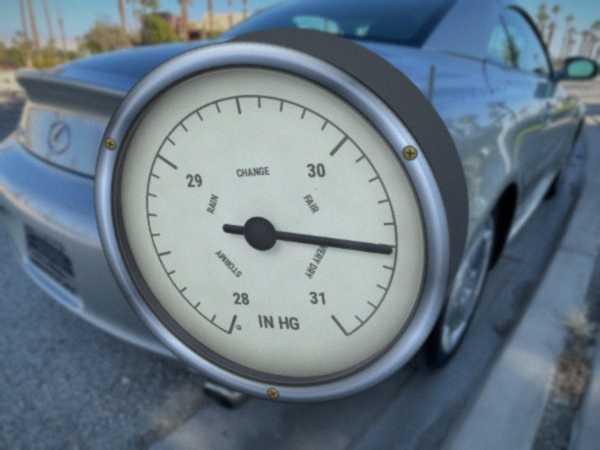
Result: 30.5
